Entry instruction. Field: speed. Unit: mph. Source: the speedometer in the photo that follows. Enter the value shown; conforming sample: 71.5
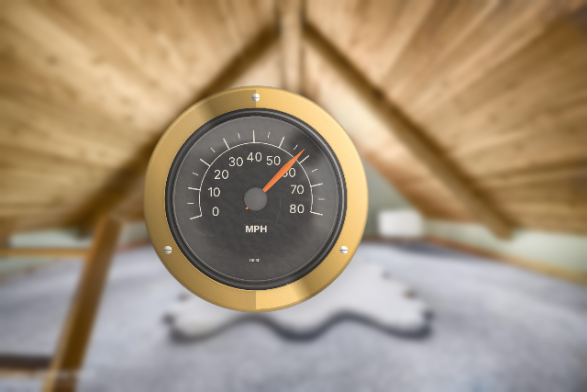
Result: 57.5
